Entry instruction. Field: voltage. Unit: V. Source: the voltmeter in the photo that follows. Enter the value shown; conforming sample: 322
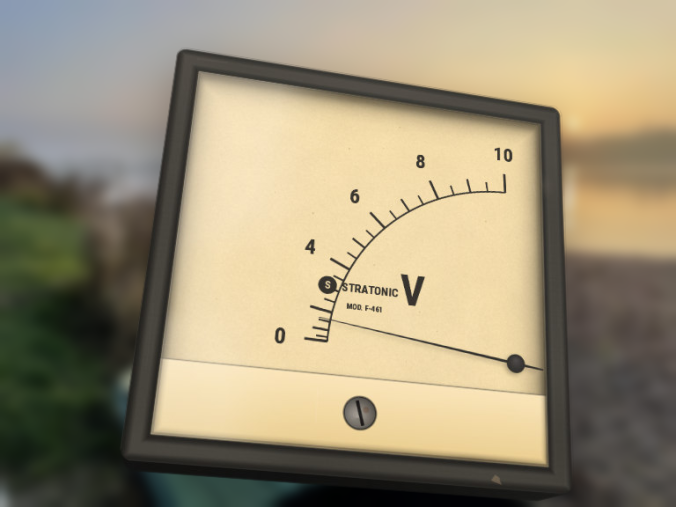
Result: 1.5
